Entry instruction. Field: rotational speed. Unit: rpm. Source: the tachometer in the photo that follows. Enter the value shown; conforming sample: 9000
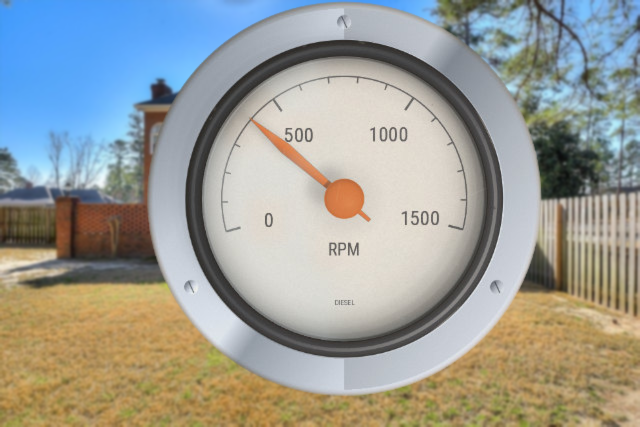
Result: 400
